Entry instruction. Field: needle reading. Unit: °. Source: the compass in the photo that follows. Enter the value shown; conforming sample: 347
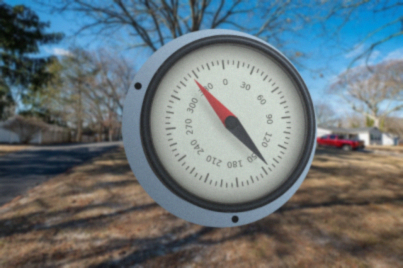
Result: 325
